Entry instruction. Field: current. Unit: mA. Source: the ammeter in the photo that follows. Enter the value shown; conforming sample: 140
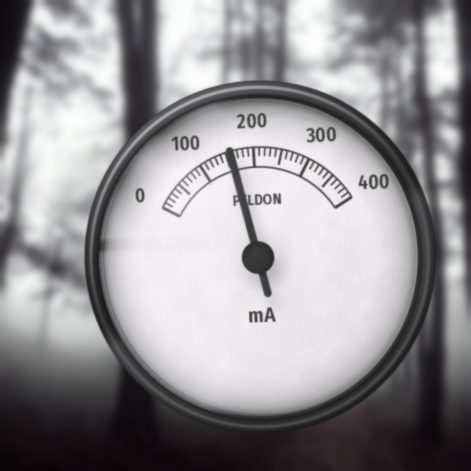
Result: 160
